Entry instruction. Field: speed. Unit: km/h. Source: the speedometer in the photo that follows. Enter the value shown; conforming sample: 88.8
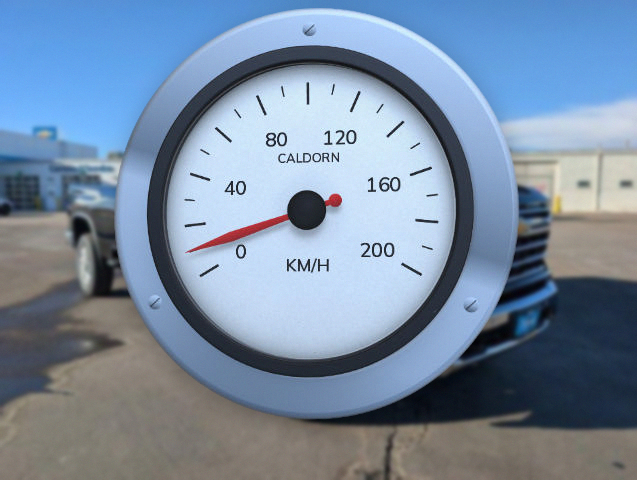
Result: 10
